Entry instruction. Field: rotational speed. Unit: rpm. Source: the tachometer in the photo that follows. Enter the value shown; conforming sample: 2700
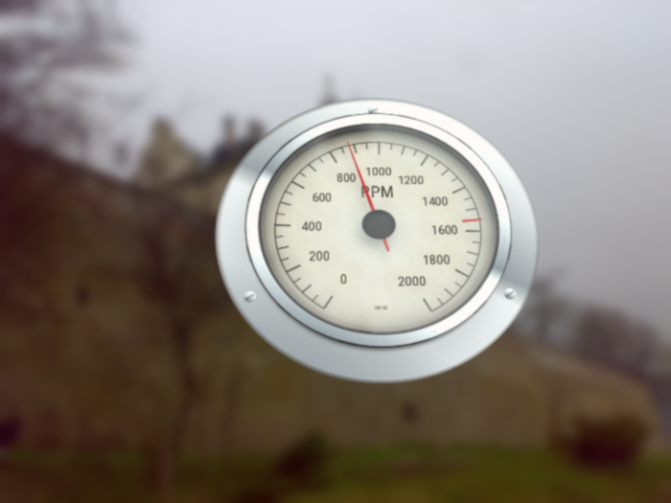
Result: 875
